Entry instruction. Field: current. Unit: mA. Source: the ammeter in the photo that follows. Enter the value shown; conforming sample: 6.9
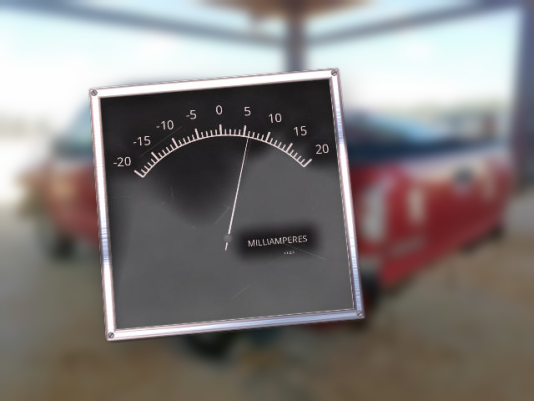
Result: 6
